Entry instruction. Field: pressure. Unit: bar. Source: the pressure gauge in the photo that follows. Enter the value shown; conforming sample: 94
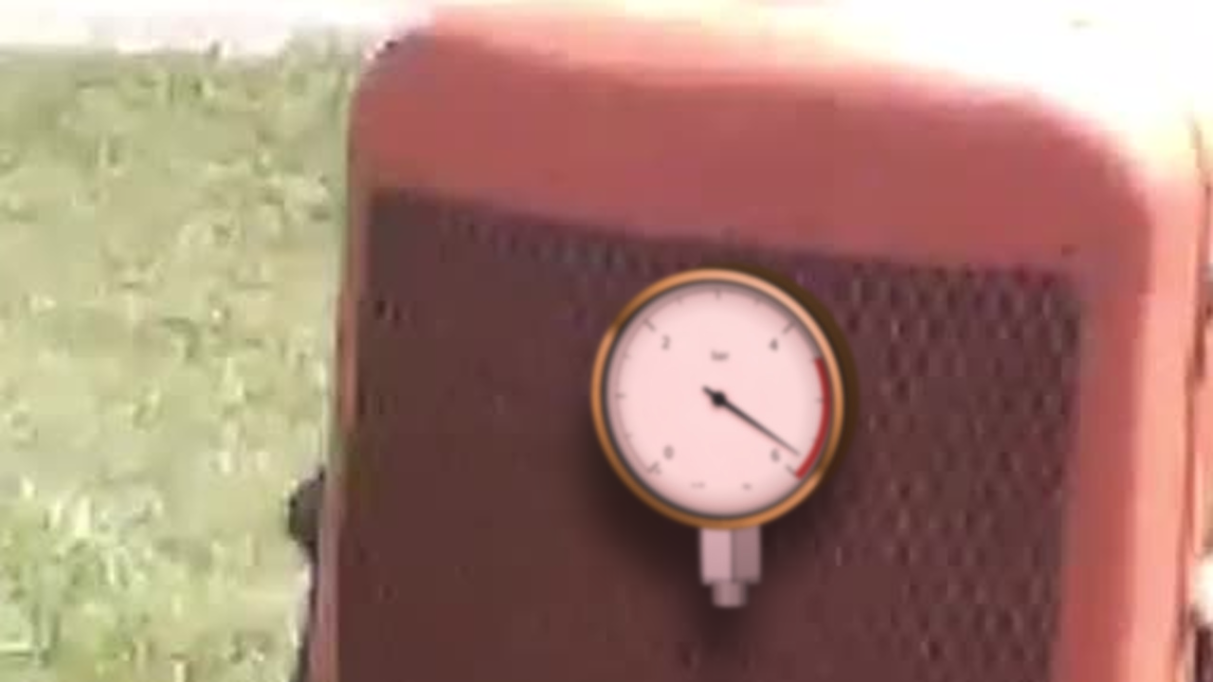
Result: 5.75
